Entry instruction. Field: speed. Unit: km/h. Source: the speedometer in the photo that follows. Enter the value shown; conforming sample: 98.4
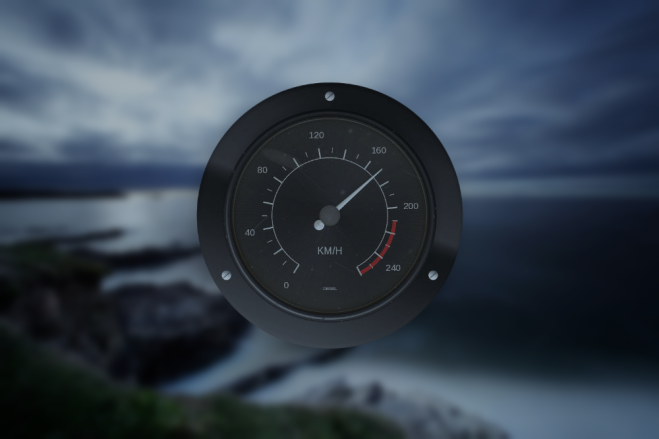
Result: 170
